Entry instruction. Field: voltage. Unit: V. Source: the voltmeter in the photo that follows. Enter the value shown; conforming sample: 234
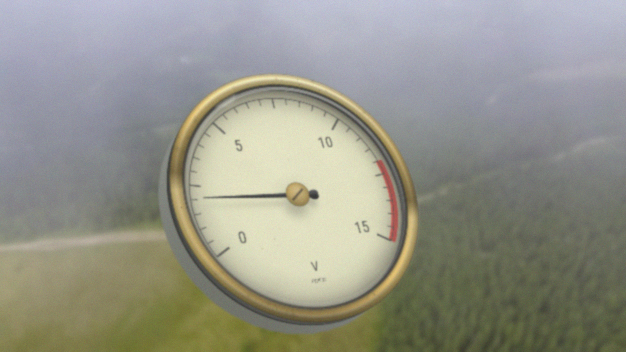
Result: 2
